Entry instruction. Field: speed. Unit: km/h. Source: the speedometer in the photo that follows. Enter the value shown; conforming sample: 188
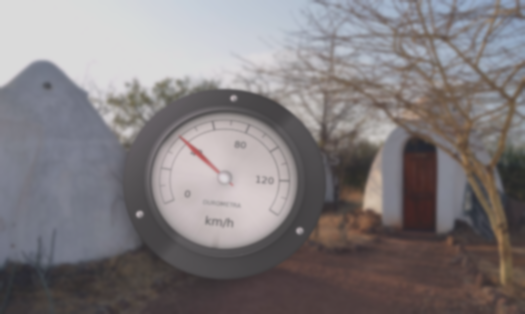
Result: 40
